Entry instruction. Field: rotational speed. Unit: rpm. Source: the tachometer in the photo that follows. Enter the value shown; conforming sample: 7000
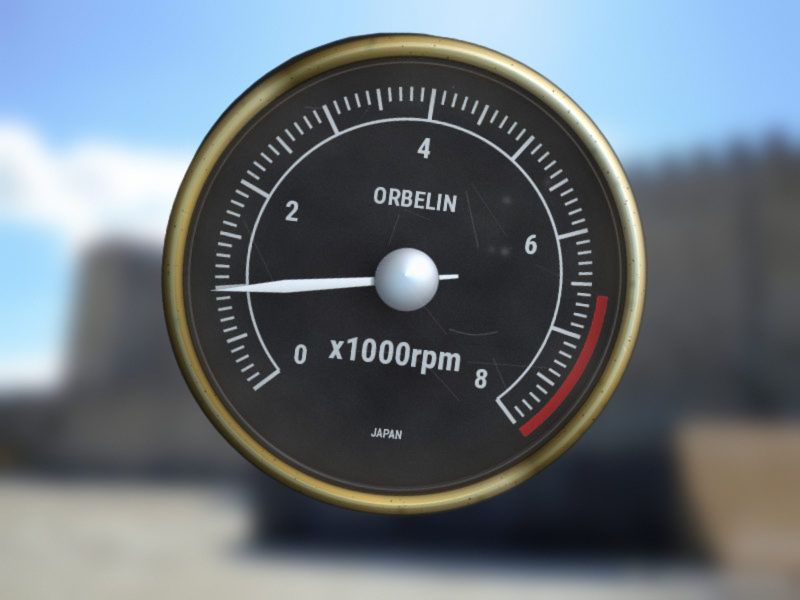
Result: 1000
